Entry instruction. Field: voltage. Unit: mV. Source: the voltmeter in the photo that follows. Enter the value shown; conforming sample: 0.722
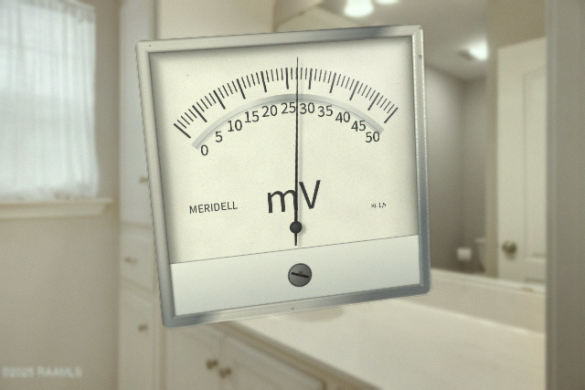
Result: 27
